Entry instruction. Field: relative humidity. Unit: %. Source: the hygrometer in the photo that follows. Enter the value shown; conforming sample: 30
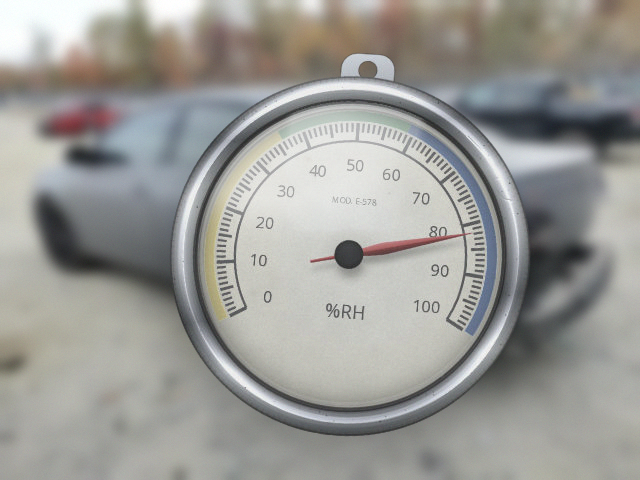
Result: 82
